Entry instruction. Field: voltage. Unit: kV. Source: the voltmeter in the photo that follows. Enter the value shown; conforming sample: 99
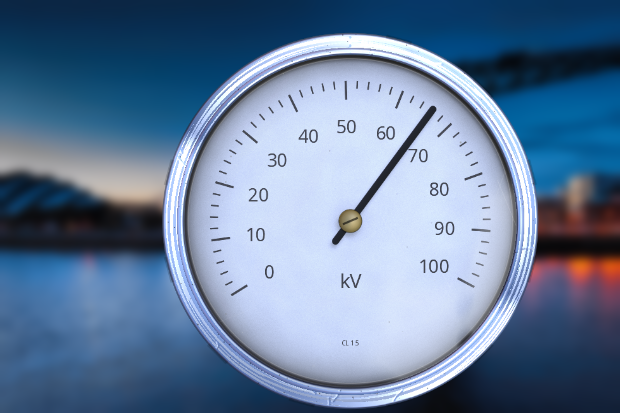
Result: 66
